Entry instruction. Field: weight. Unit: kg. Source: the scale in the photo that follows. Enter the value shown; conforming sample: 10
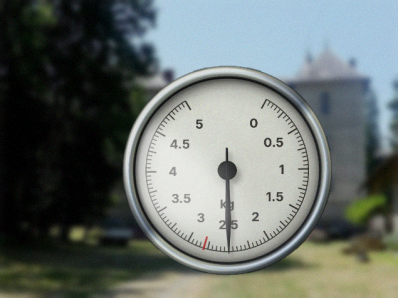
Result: 2.5
